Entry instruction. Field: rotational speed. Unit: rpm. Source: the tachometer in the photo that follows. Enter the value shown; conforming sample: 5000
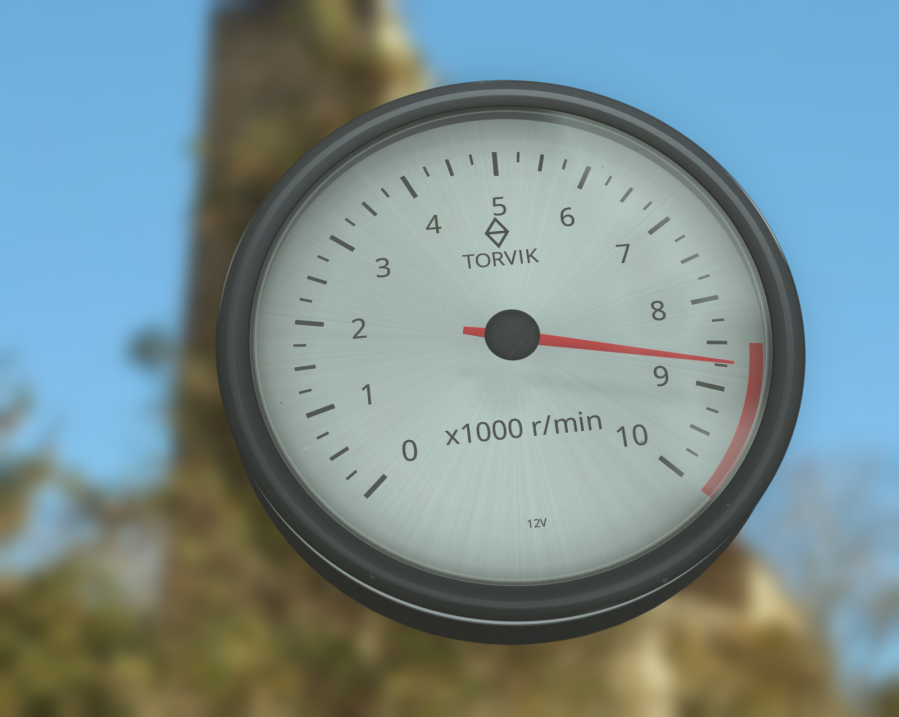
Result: 8750
